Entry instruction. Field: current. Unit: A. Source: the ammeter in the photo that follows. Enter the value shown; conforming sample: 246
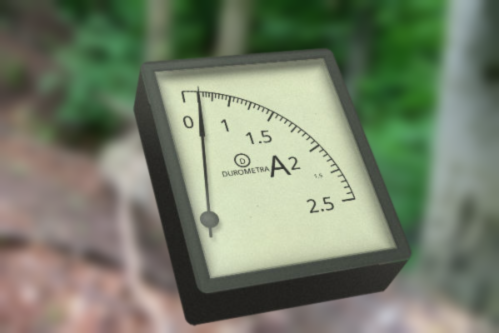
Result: 0.5
